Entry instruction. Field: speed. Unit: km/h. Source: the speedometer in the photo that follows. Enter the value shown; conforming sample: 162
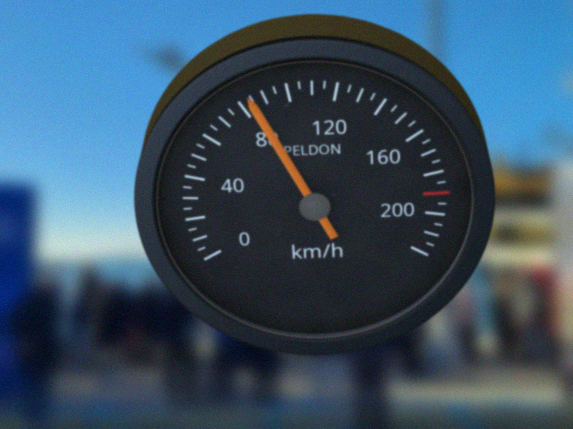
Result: 85
